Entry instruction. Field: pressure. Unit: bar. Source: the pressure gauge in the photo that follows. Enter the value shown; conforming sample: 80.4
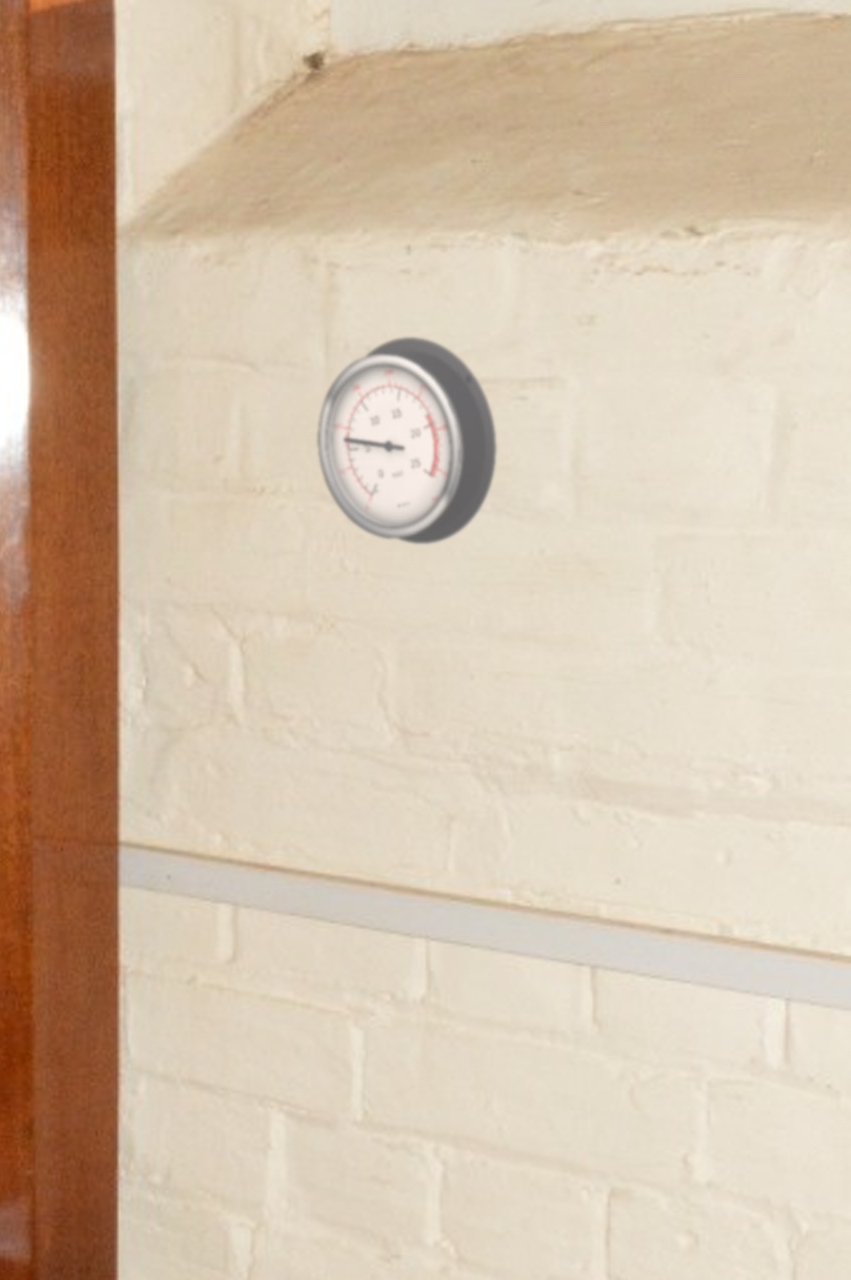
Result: 6
